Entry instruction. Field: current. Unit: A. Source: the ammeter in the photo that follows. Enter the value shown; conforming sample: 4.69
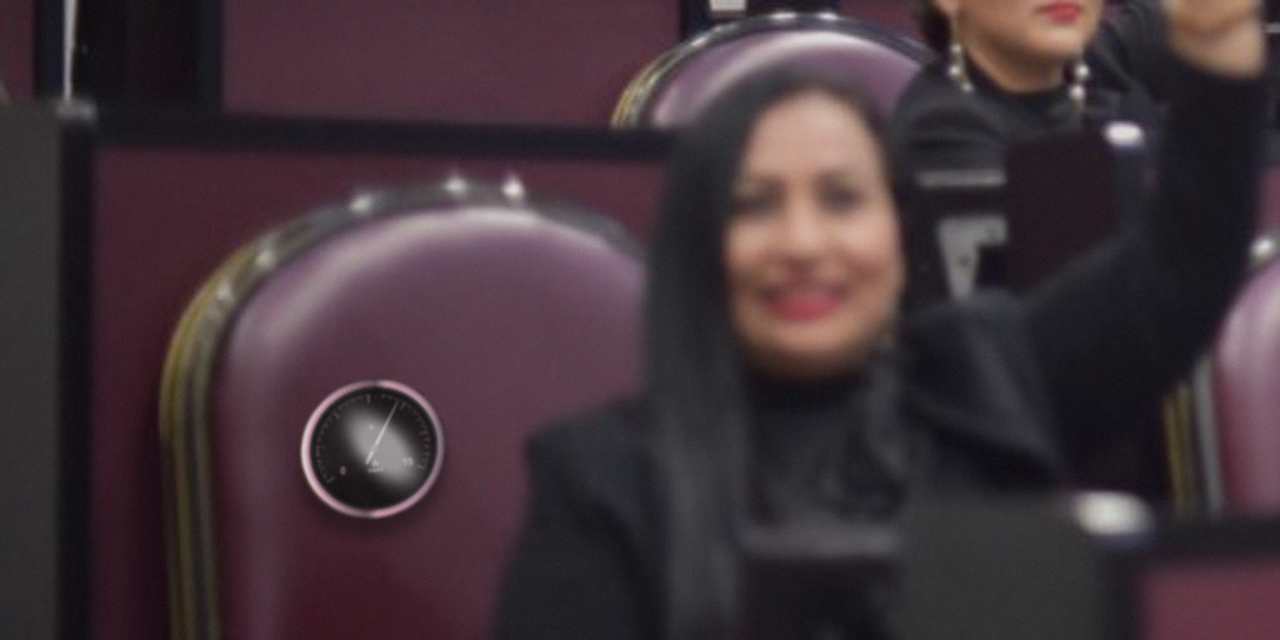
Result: 9.5
